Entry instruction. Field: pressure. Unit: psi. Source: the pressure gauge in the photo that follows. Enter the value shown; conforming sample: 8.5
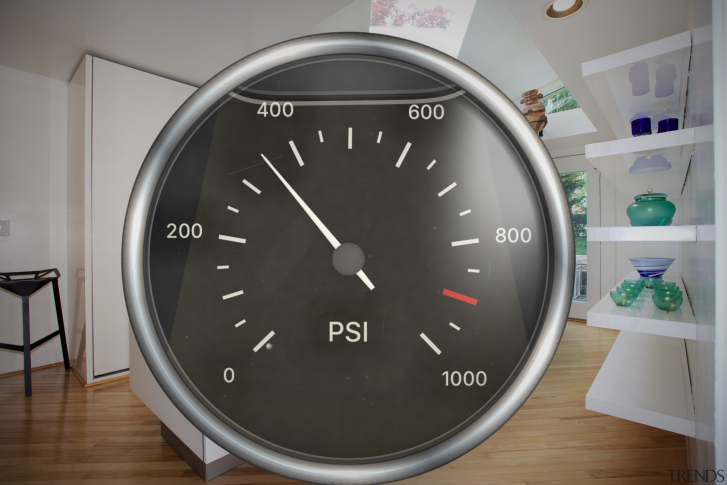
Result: 350
